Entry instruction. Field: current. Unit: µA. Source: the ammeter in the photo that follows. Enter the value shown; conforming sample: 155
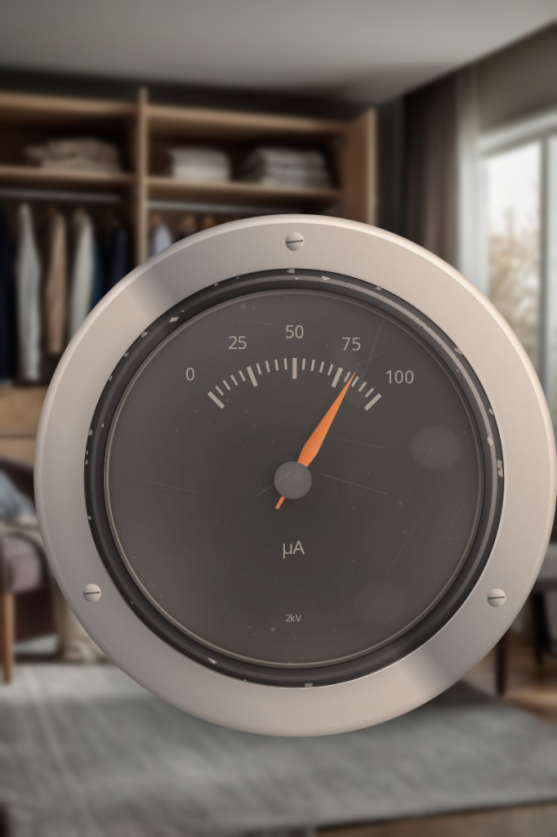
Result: 82.5
